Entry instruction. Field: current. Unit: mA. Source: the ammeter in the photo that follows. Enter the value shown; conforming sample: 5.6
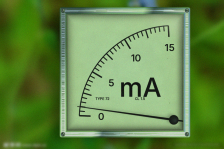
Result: 1
